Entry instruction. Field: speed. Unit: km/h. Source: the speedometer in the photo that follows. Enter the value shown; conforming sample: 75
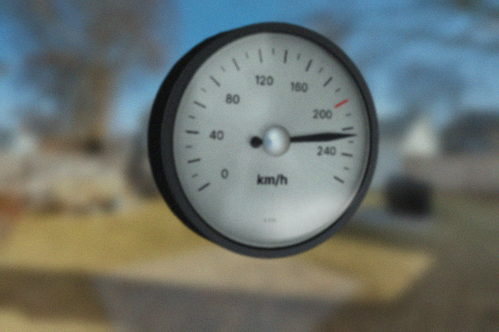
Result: 225
